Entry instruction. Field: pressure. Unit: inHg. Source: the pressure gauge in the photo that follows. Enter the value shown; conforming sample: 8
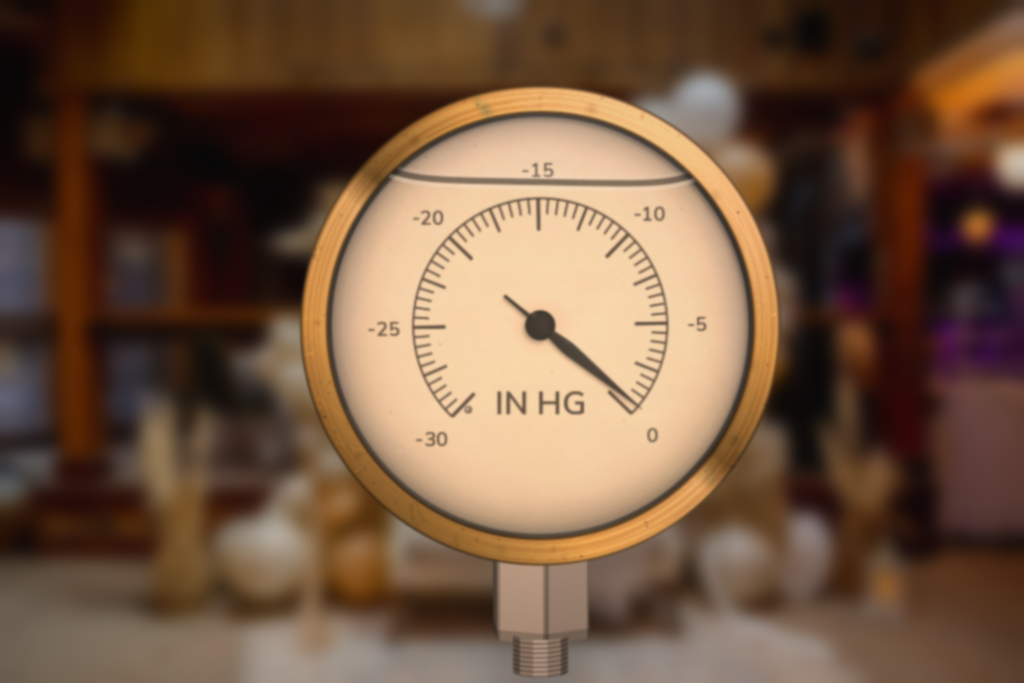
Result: -0.5
